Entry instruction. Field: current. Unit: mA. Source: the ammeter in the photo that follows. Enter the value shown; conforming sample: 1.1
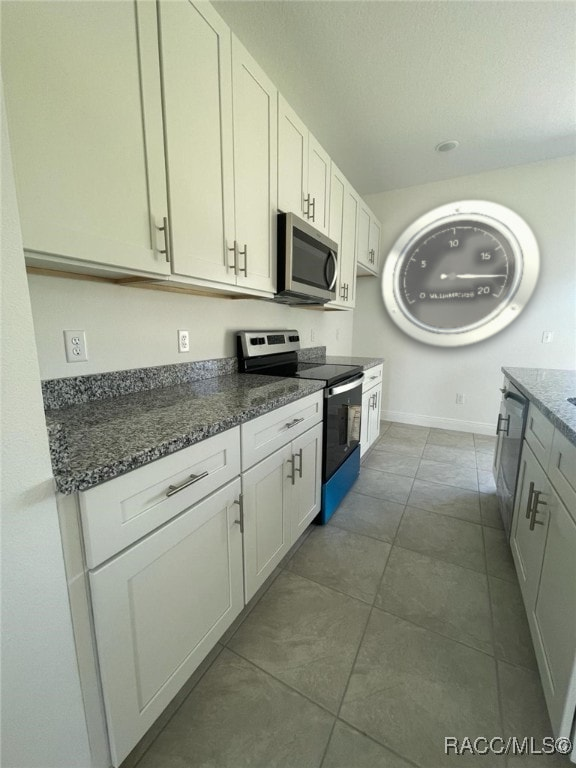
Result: 18
